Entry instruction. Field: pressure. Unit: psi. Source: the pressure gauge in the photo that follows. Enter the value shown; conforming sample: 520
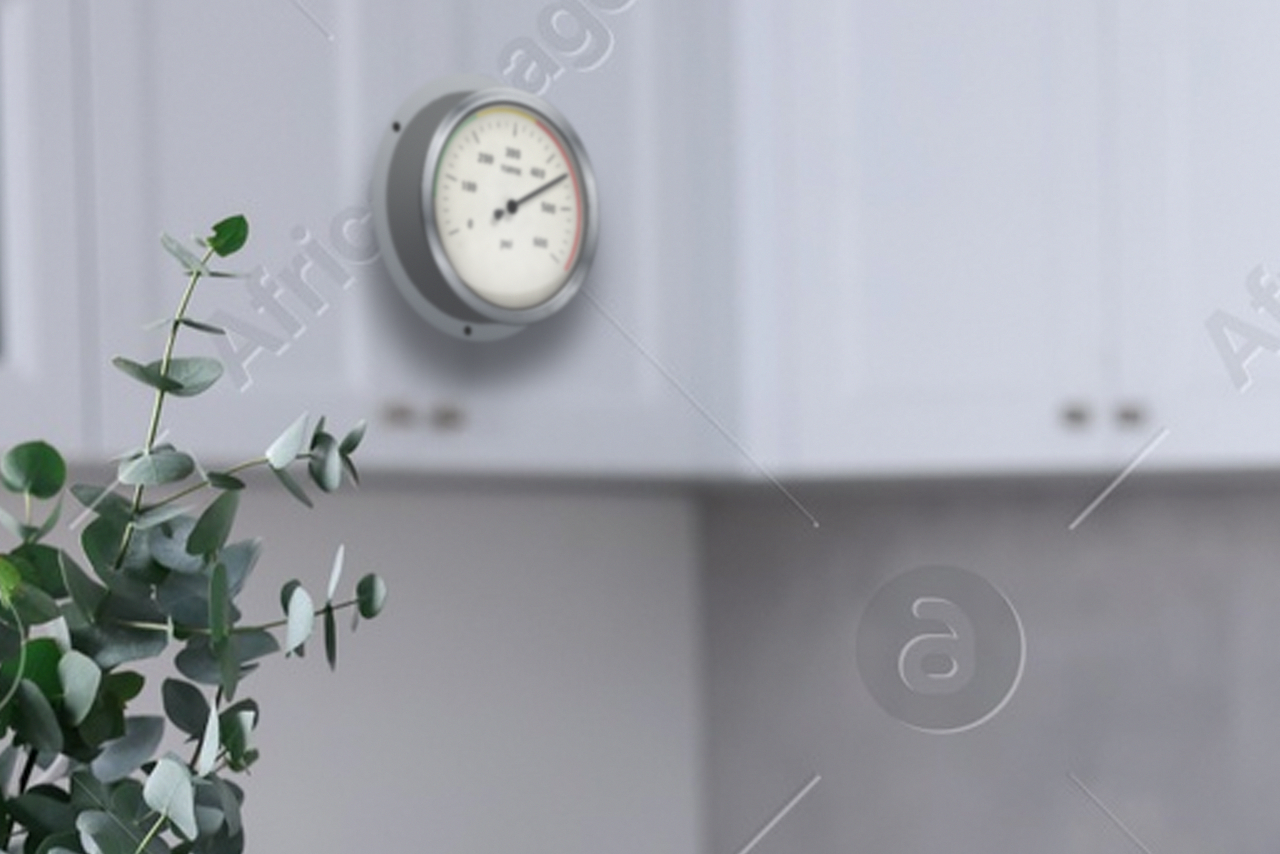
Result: 440
